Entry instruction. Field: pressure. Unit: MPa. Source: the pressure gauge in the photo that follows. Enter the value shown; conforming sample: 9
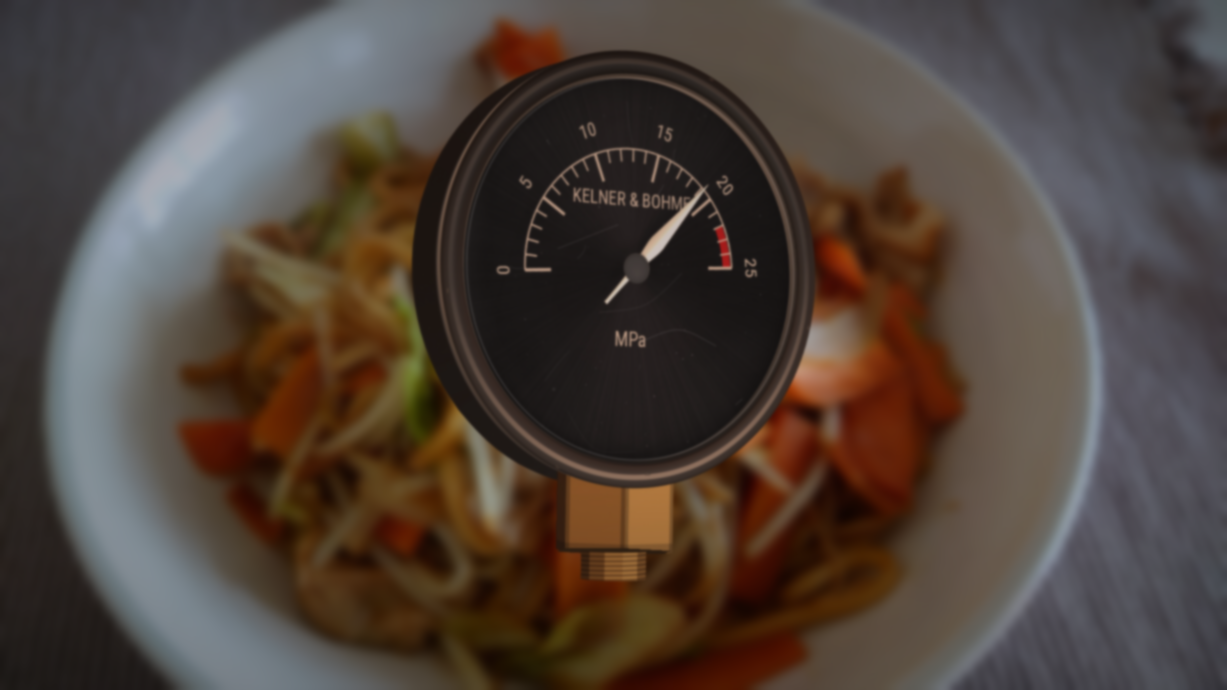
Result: 19
